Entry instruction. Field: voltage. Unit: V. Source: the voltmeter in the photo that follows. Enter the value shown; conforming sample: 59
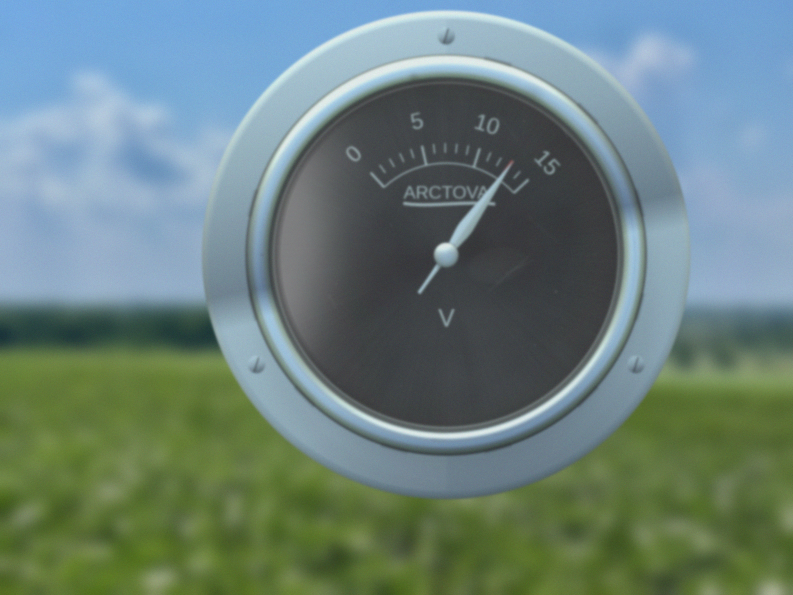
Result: 13
